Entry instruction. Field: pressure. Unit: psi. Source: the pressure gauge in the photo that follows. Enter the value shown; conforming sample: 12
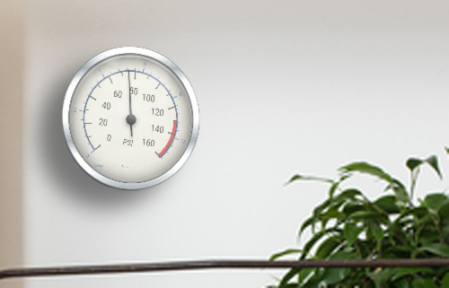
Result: 75
